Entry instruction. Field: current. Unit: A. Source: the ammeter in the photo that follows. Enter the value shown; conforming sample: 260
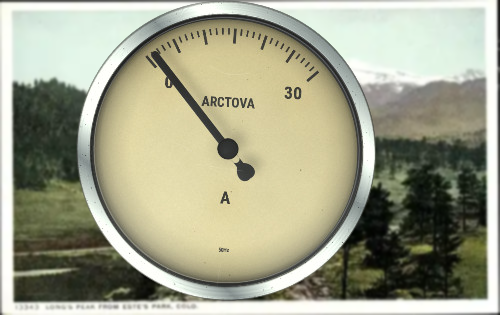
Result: 1
